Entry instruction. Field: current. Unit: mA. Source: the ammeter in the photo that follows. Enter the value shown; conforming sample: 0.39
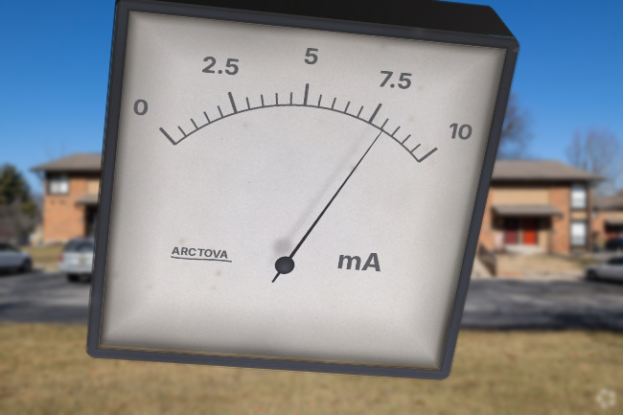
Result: 8
